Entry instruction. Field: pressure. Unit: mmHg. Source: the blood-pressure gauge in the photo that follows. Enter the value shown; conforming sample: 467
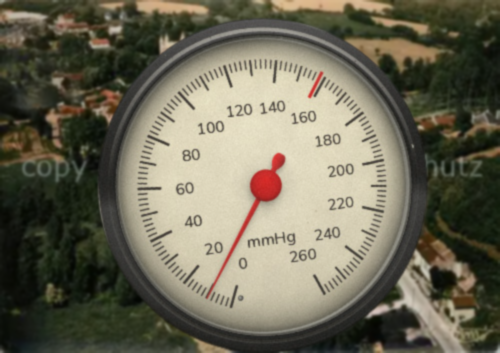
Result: 10
